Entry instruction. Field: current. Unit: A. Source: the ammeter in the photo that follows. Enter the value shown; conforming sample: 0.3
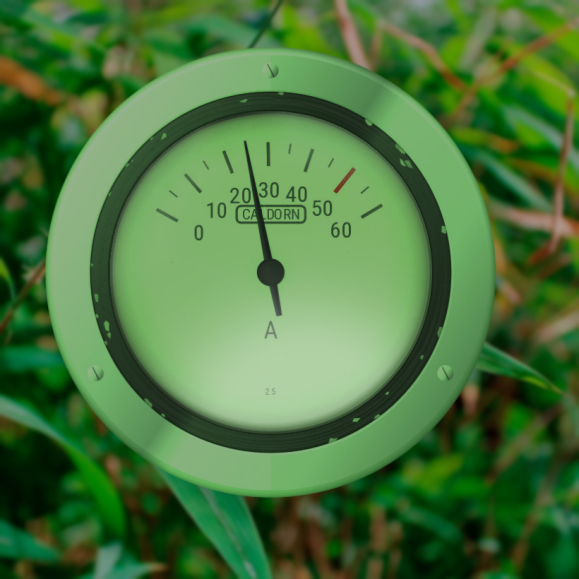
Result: 25
